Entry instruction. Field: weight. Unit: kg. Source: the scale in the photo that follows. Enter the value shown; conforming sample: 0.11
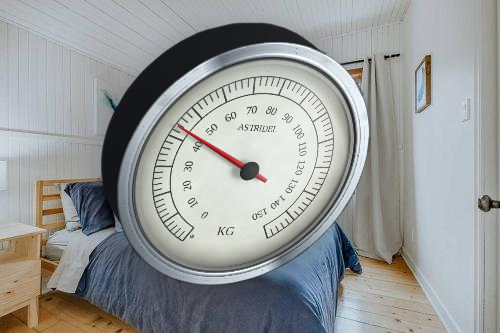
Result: 44
